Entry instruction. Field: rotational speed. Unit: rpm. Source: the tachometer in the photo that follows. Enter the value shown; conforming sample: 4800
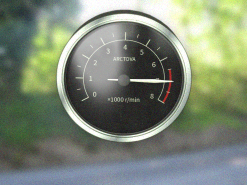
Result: 7000
